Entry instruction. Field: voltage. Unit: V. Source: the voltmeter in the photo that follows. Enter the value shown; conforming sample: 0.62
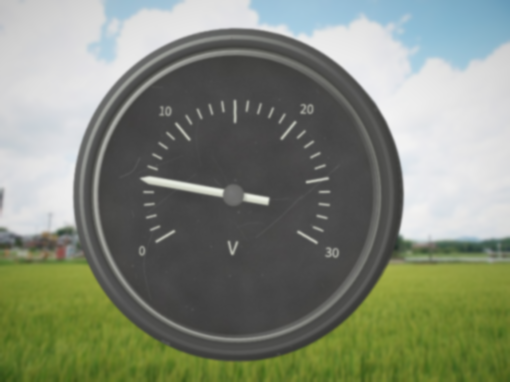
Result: 5
